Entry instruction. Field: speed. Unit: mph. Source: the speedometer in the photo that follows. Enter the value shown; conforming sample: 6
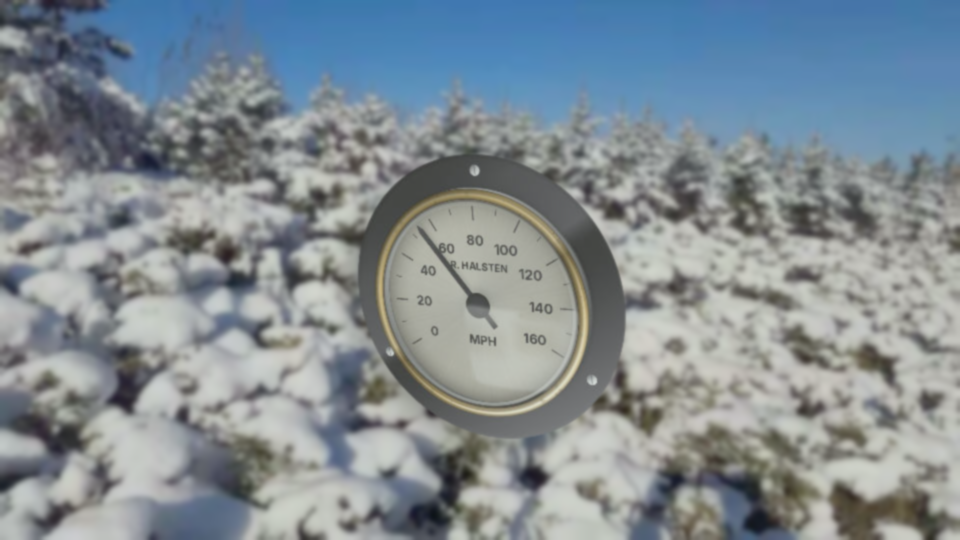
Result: 55
